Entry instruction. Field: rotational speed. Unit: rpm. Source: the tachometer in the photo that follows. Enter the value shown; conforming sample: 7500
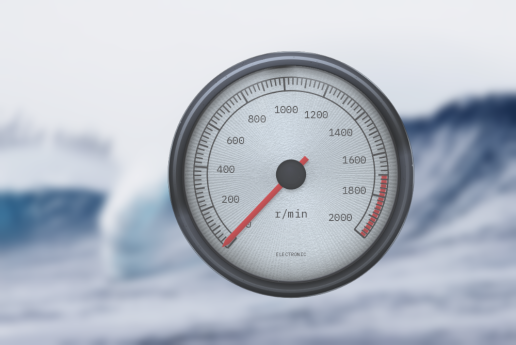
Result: 20
